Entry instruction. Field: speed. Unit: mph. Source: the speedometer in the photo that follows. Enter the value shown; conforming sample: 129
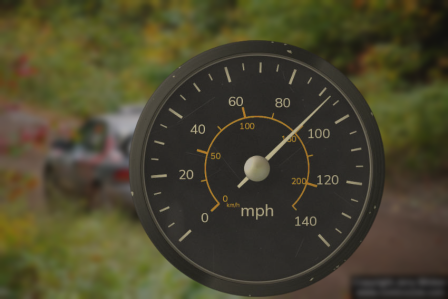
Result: 92.5
